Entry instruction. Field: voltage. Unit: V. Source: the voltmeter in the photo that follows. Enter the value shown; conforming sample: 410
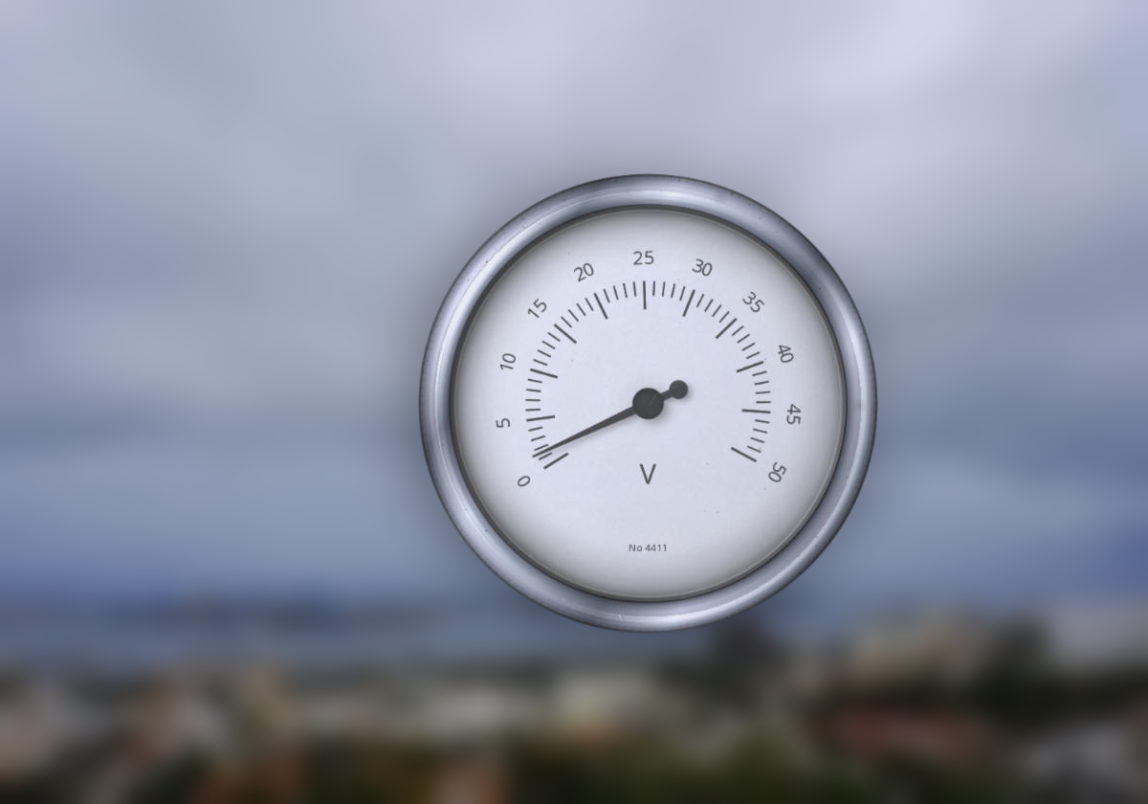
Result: 1.5
